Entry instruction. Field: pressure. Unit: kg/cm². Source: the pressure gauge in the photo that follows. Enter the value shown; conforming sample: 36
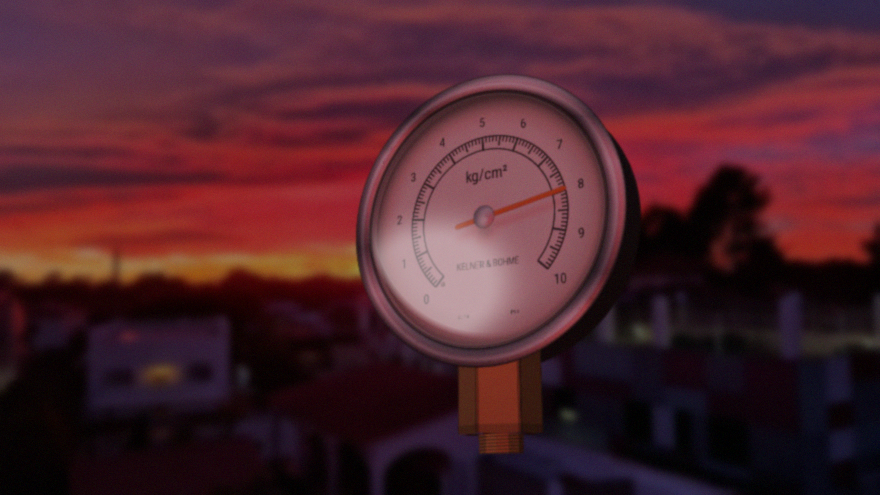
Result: 8
